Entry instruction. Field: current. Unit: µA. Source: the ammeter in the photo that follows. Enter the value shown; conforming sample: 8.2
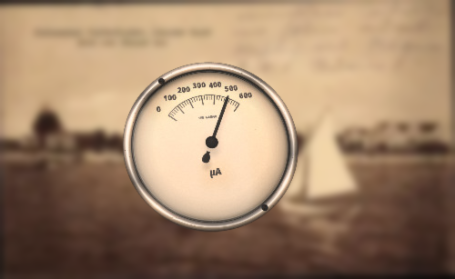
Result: 500
